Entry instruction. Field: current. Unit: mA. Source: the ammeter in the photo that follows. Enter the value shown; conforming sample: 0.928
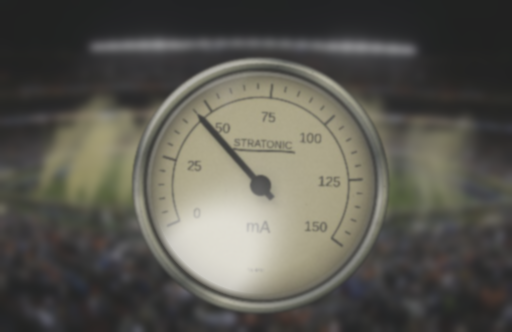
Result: 45
